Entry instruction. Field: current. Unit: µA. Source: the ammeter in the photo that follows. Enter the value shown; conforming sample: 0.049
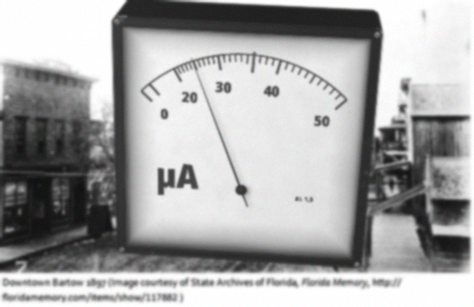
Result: 25
